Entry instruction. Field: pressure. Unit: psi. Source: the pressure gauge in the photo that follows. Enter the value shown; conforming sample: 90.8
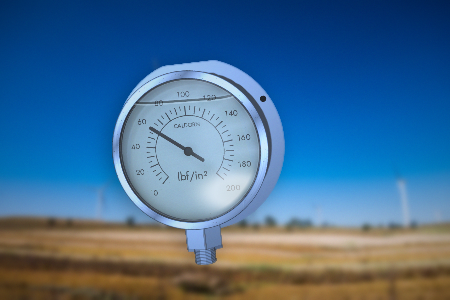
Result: 60
